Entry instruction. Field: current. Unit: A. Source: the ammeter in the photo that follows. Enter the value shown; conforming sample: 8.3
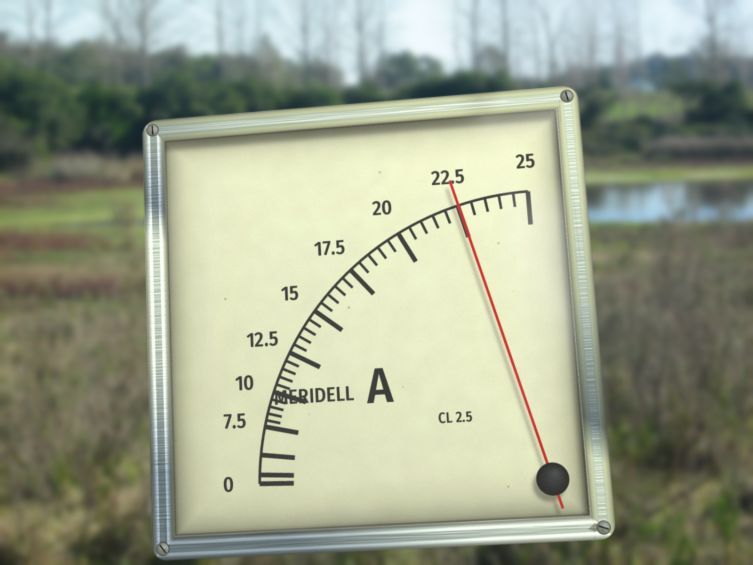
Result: 22.5
